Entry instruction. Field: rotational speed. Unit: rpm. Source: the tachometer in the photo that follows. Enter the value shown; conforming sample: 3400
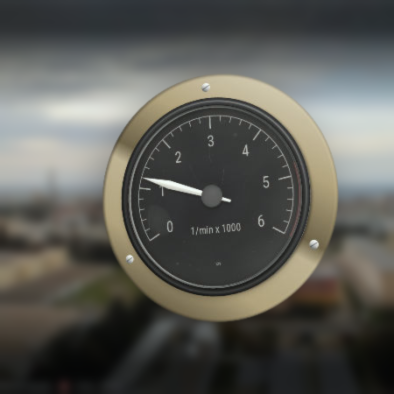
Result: 1200
